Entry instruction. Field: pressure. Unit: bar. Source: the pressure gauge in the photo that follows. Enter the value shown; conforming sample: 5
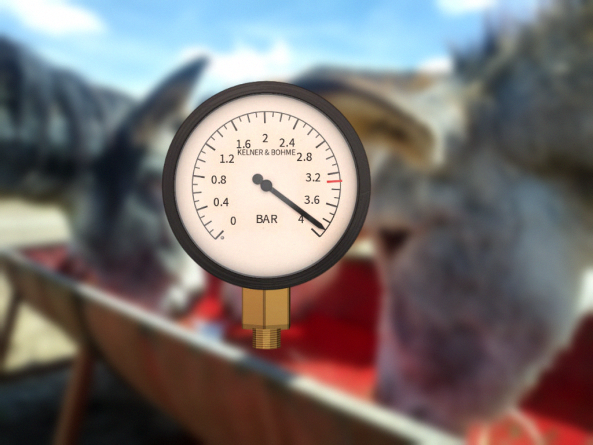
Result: 3.9
